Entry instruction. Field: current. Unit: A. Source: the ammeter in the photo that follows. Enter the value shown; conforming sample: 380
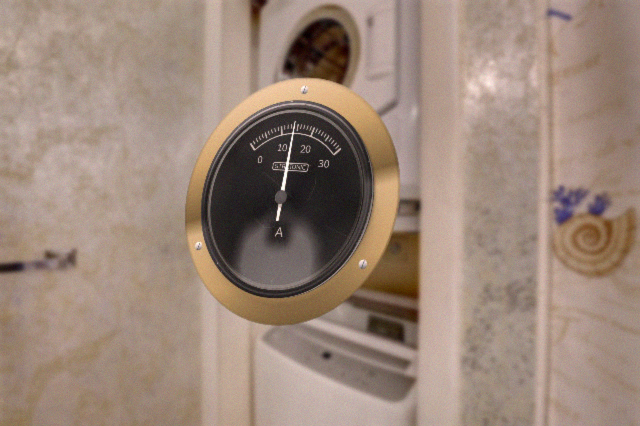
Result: 15
